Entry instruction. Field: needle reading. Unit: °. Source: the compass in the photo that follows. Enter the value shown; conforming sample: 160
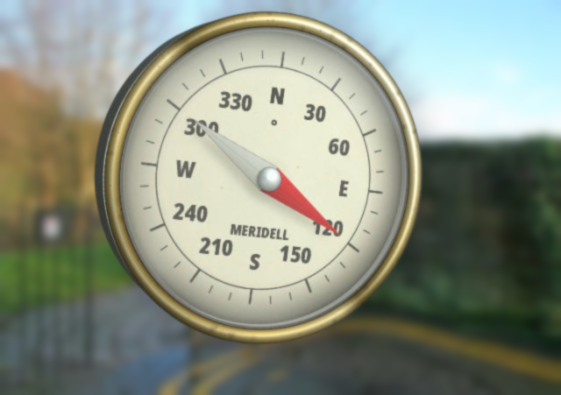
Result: 120
